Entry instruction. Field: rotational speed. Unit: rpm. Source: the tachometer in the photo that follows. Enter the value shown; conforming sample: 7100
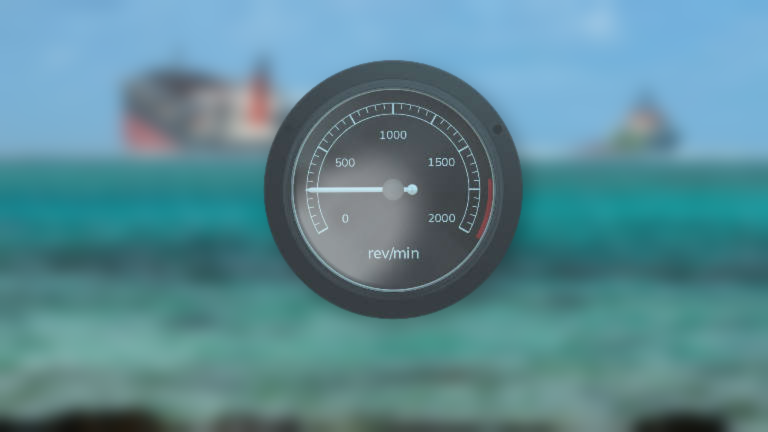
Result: 250
